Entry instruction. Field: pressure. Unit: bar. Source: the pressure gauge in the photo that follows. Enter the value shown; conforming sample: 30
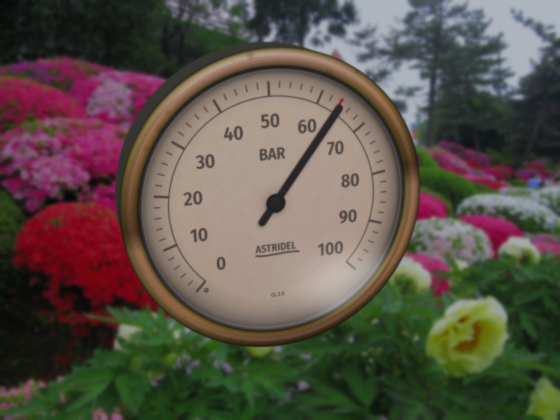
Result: 64
